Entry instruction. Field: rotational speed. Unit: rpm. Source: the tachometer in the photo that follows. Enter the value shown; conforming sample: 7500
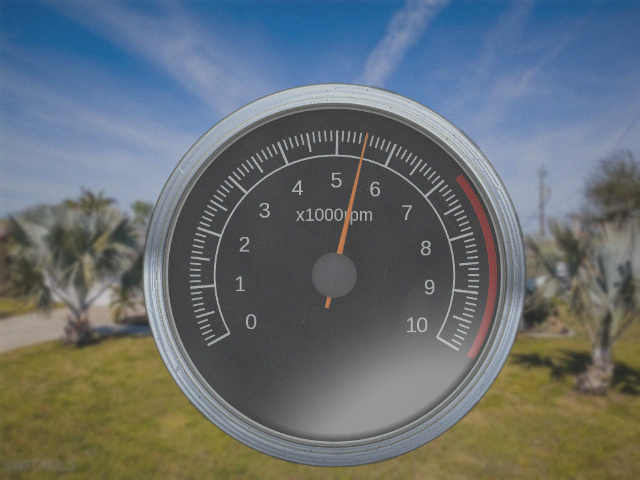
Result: 5500
